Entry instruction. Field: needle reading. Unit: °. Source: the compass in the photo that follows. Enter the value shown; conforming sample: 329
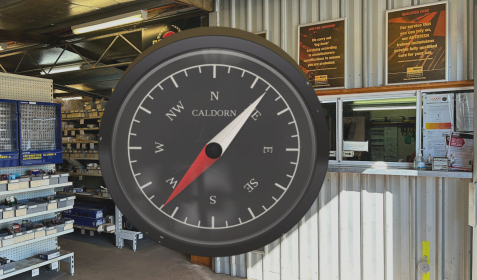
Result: 220
